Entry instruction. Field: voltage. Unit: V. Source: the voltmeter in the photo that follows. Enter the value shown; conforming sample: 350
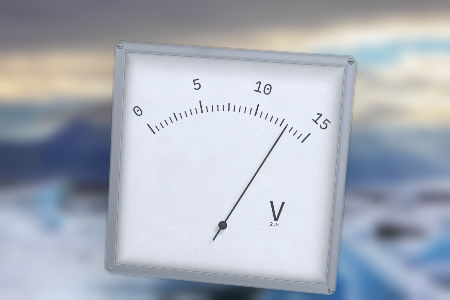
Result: 13
